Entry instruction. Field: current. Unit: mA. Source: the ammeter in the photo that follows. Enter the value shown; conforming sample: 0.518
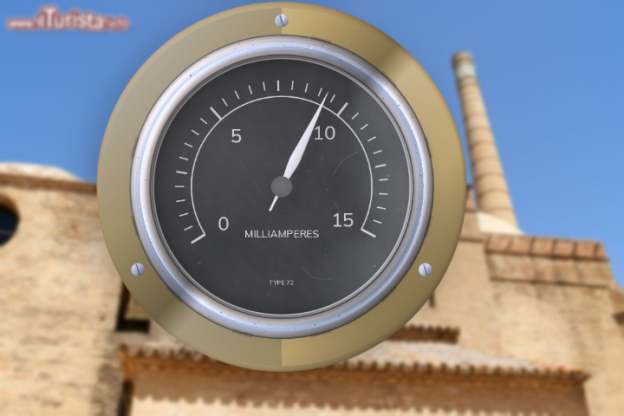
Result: 9.25
